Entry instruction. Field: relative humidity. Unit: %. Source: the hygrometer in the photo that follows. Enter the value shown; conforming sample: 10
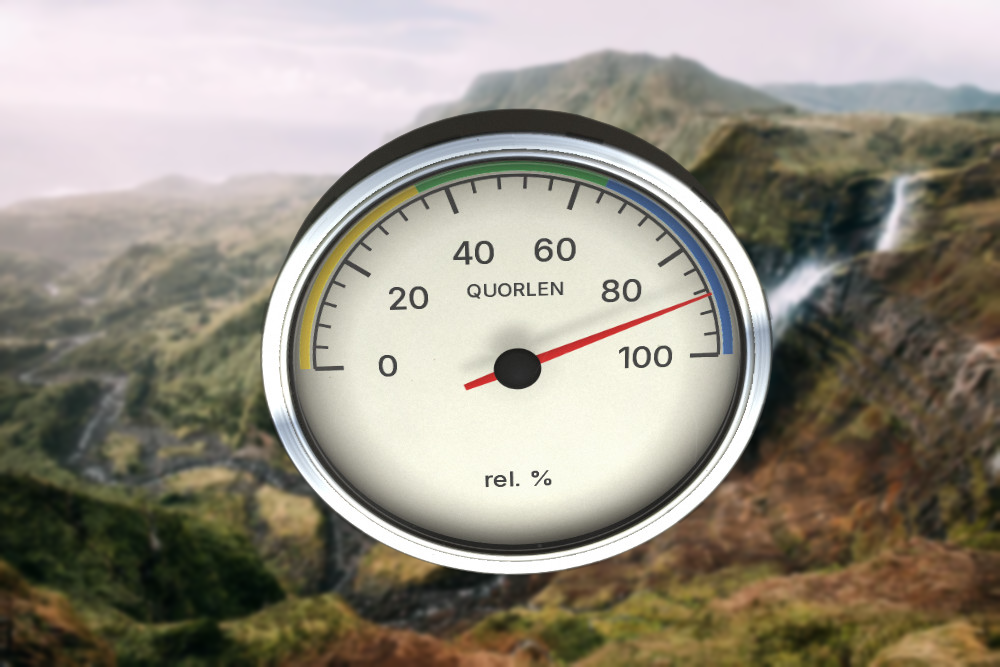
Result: 88
